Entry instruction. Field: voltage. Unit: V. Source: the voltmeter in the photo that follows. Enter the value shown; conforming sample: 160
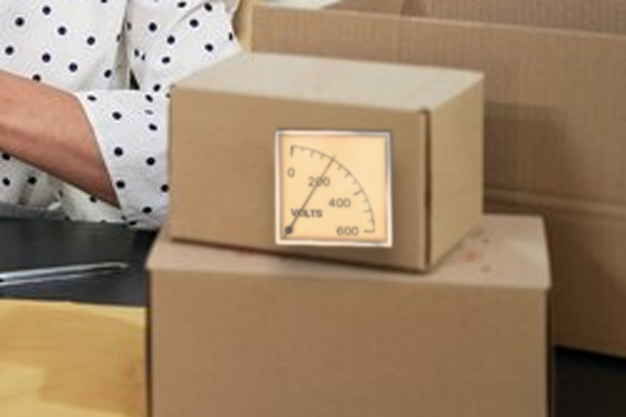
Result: 200
